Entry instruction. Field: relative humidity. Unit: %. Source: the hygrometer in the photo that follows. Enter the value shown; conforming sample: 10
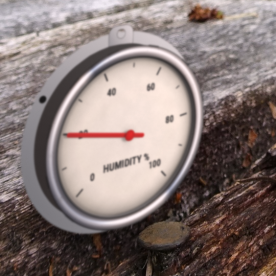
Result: 20
